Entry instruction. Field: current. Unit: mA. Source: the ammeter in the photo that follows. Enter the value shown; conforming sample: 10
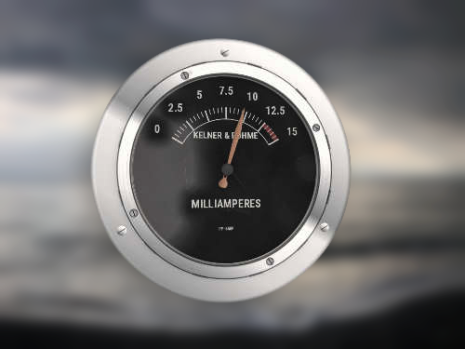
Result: 9.5
